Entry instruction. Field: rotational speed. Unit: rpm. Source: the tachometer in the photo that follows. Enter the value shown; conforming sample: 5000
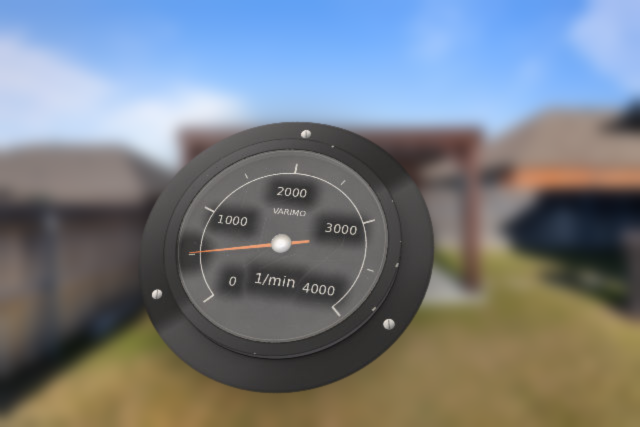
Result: 500
